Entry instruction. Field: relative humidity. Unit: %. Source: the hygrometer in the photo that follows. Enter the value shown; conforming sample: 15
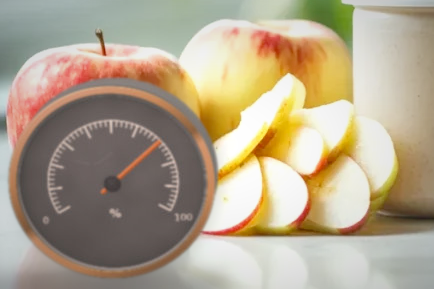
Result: 70
